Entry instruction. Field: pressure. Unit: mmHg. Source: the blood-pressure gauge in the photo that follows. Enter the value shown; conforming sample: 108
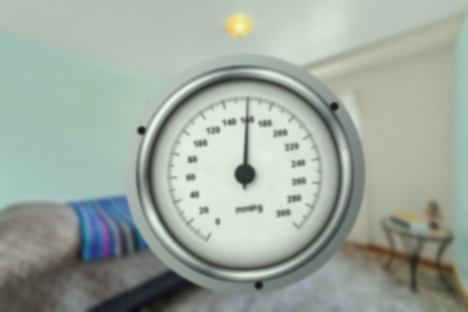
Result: 160
